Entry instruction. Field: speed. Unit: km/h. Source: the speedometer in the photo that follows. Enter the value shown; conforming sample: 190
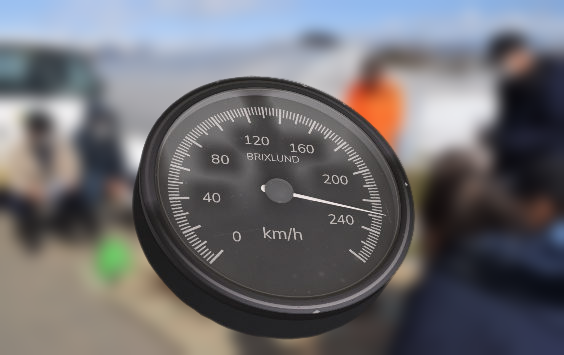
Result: 230
